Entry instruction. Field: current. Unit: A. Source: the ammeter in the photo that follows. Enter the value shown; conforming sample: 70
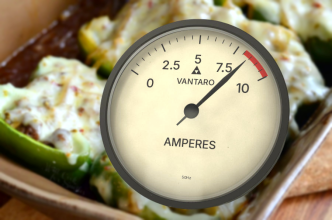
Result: 8.5
